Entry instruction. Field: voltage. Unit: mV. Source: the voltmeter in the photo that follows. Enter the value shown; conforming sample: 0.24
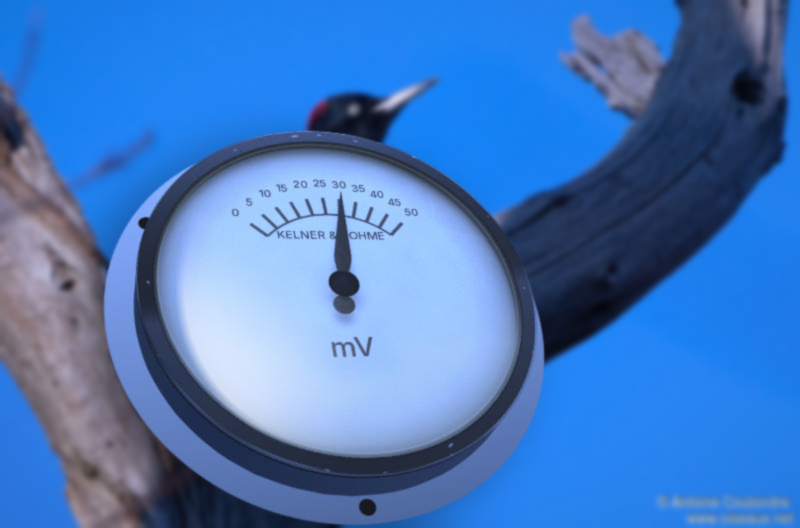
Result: 30
